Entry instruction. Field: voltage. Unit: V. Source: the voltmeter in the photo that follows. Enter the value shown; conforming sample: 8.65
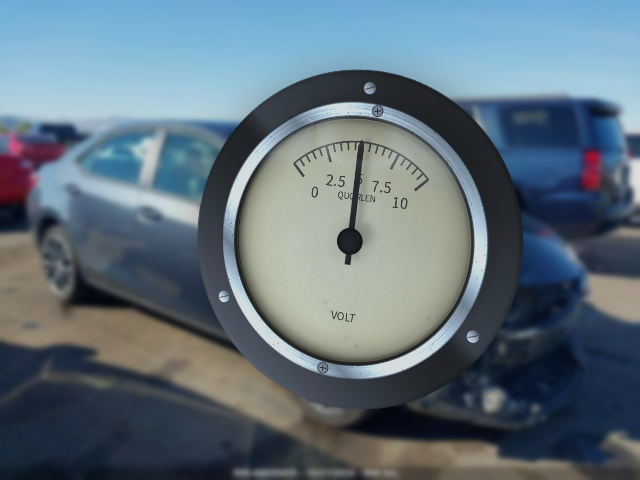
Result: 5
